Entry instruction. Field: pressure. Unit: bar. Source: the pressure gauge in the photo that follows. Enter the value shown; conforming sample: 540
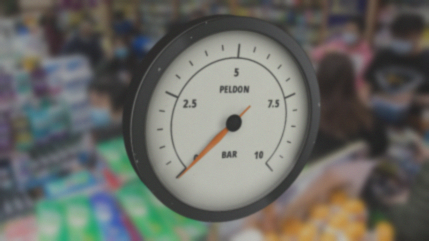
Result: 0
